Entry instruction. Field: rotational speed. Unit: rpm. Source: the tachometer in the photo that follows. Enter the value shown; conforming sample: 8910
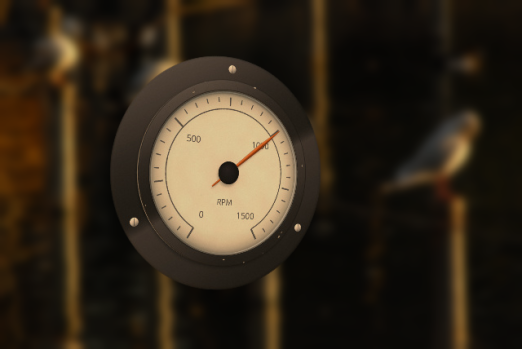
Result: 1000
